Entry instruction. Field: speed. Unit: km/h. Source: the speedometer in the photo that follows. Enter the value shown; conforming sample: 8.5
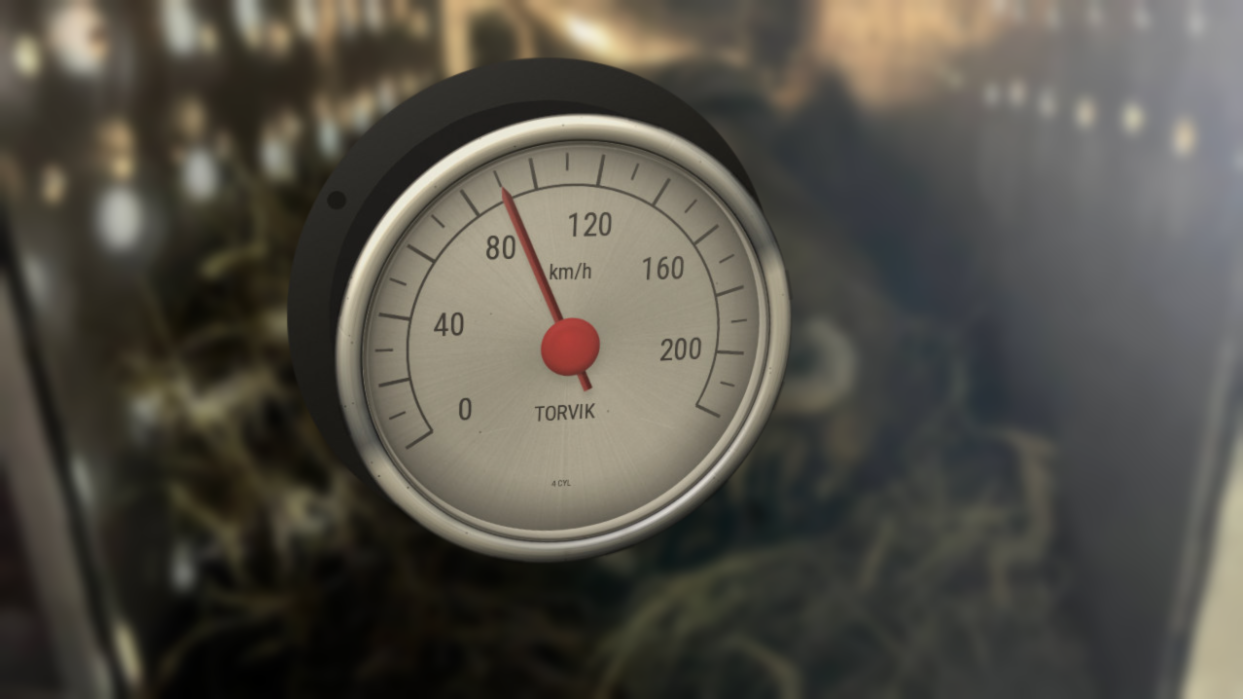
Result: 90
